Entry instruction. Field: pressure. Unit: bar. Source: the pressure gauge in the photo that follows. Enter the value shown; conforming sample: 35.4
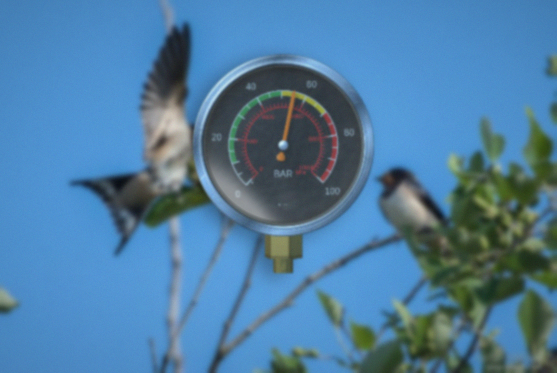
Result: 55
